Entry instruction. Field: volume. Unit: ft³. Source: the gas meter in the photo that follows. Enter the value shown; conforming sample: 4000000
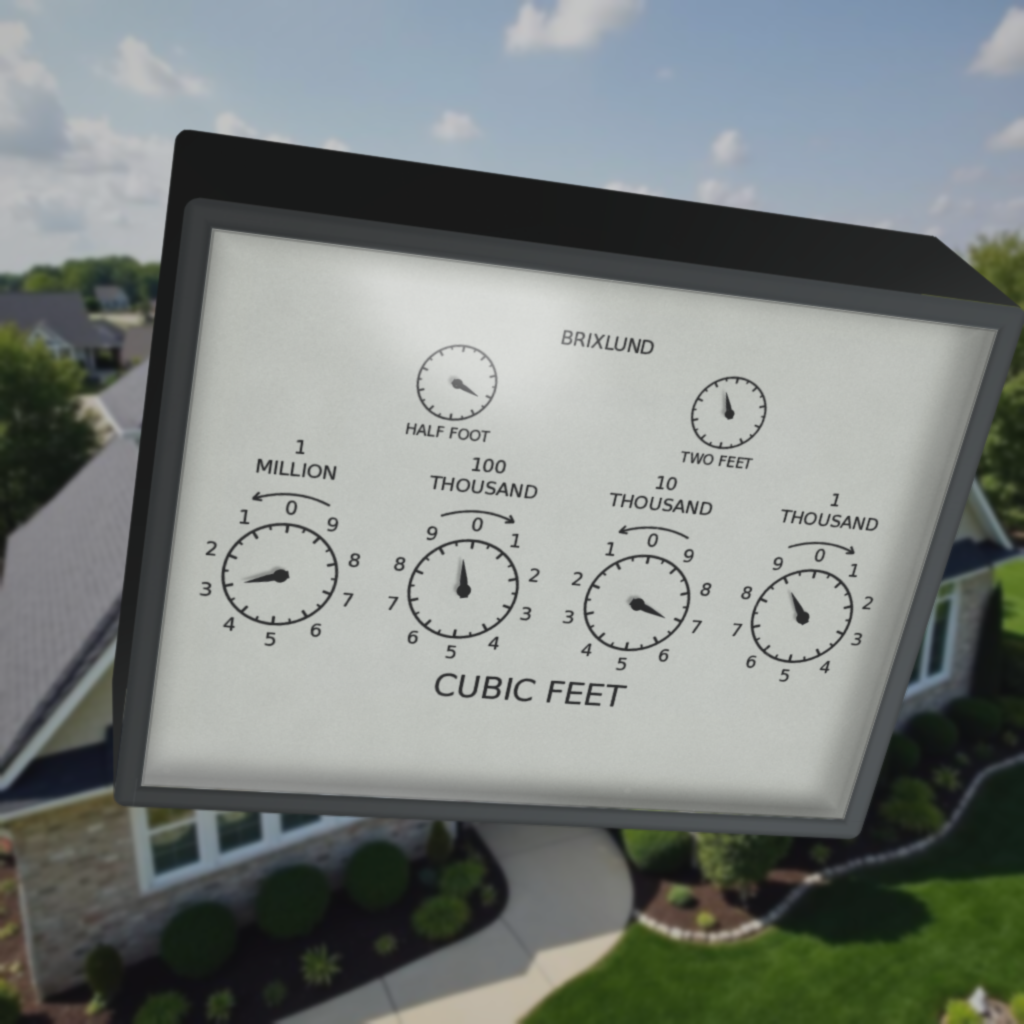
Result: 296900
